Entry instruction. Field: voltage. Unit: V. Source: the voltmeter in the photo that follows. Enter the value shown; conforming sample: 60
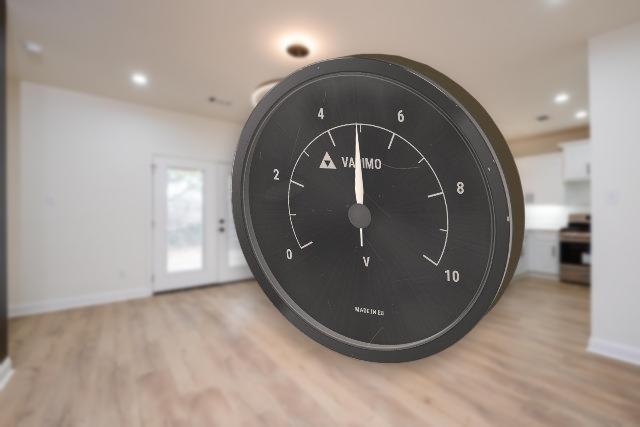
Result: 5
